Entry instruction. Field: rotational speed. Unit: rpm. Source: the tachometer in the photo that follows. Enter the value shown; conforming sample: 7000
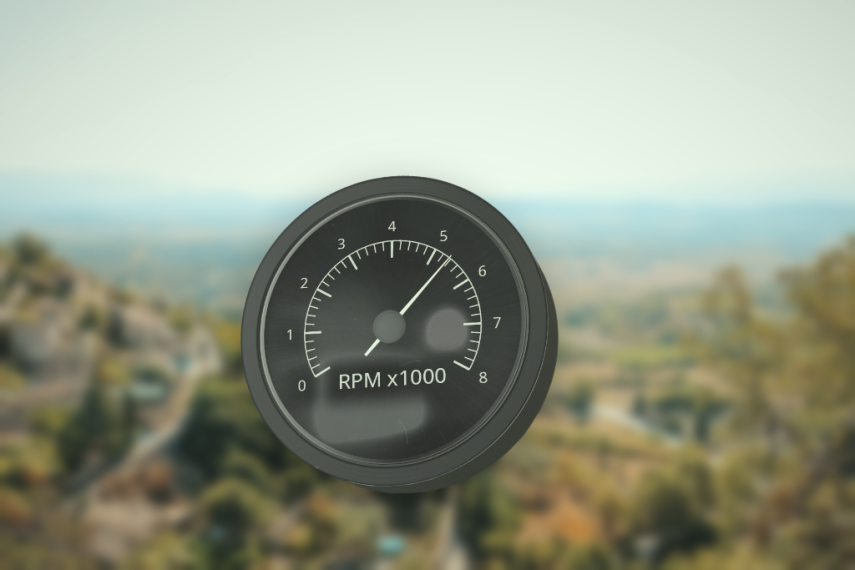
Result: 5400
